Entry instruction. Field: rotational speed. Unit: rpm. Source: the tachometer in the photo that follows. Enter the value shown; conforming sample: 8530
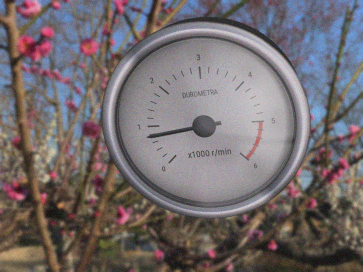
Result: 800
